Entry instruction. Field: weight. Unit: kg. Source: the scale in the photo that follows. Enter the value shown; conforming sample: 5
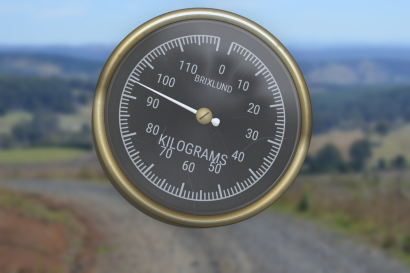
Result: 94
